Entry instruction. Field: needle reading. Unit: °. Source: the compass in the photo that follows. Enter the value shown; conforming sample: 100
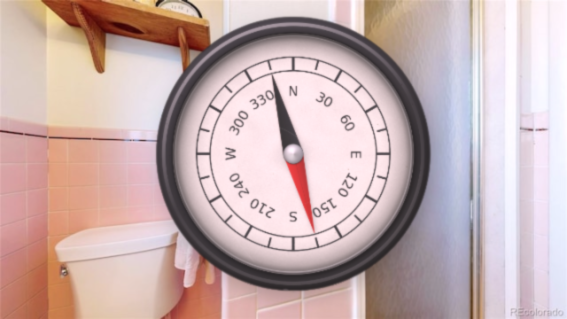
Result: 165
